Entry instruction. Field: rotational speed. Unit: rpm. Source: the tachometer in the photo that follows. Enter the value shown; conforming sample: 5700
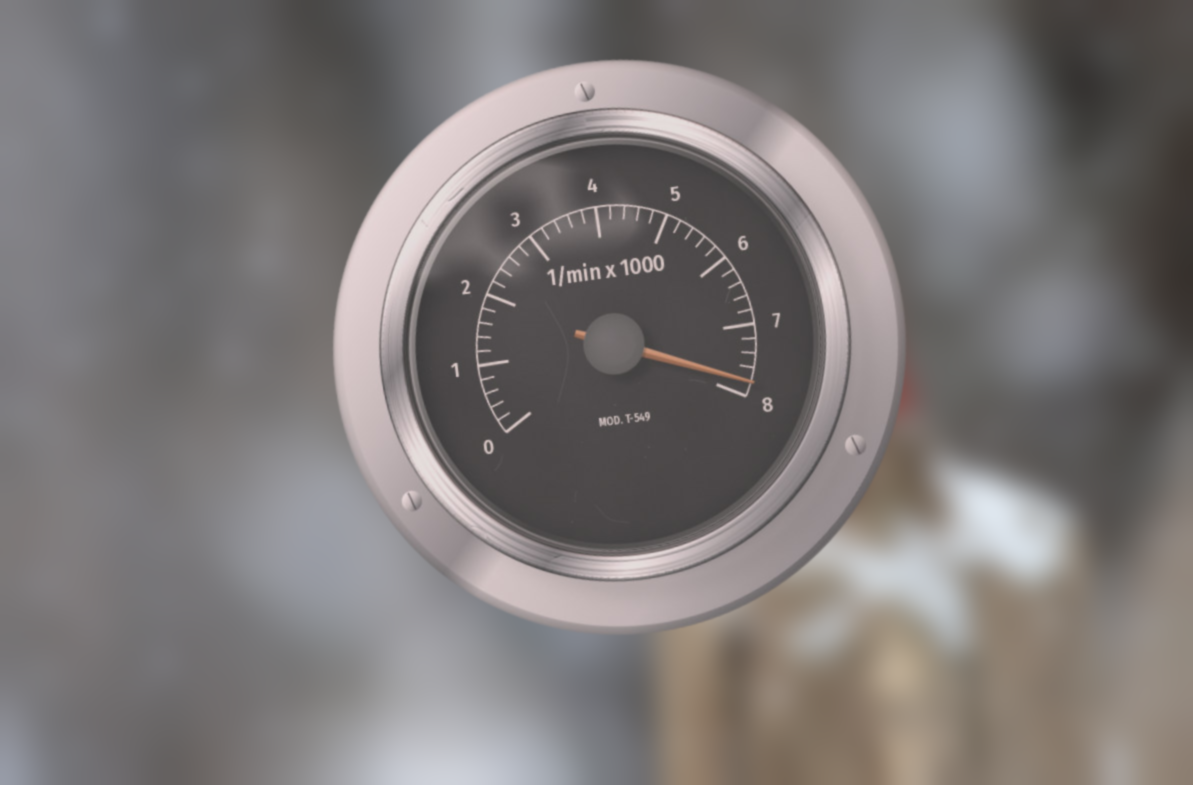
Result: 7800
